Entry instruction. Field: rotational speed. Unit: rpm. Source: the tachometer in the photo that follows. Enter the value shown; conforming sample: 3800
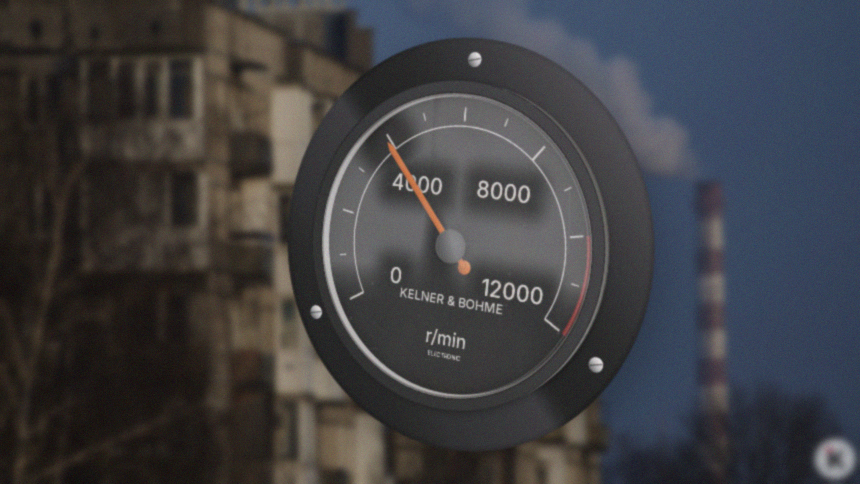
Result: 4000
